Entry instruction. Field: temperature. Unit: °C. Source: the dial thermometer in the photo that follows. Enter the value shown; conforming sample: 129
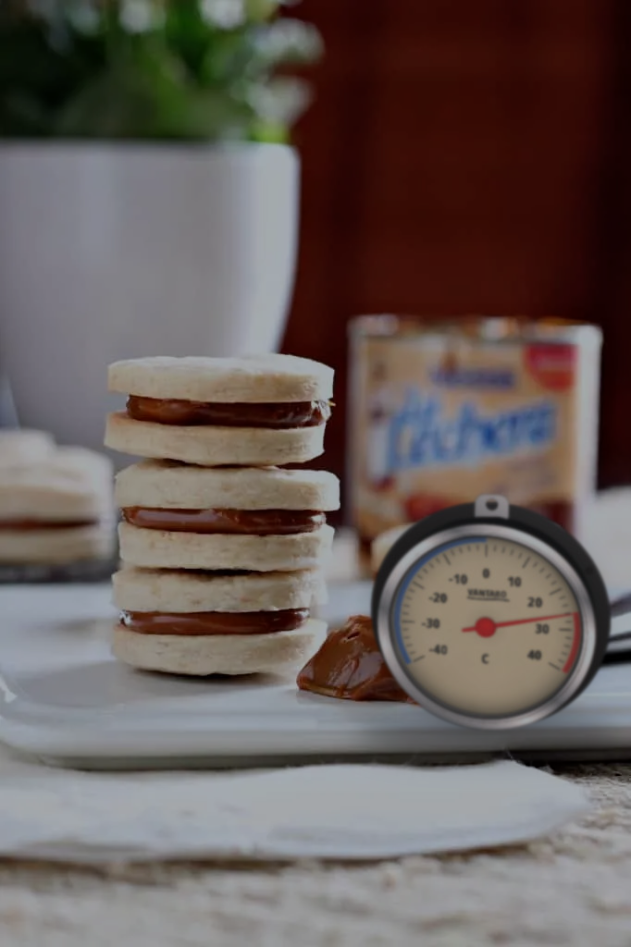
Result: 26
